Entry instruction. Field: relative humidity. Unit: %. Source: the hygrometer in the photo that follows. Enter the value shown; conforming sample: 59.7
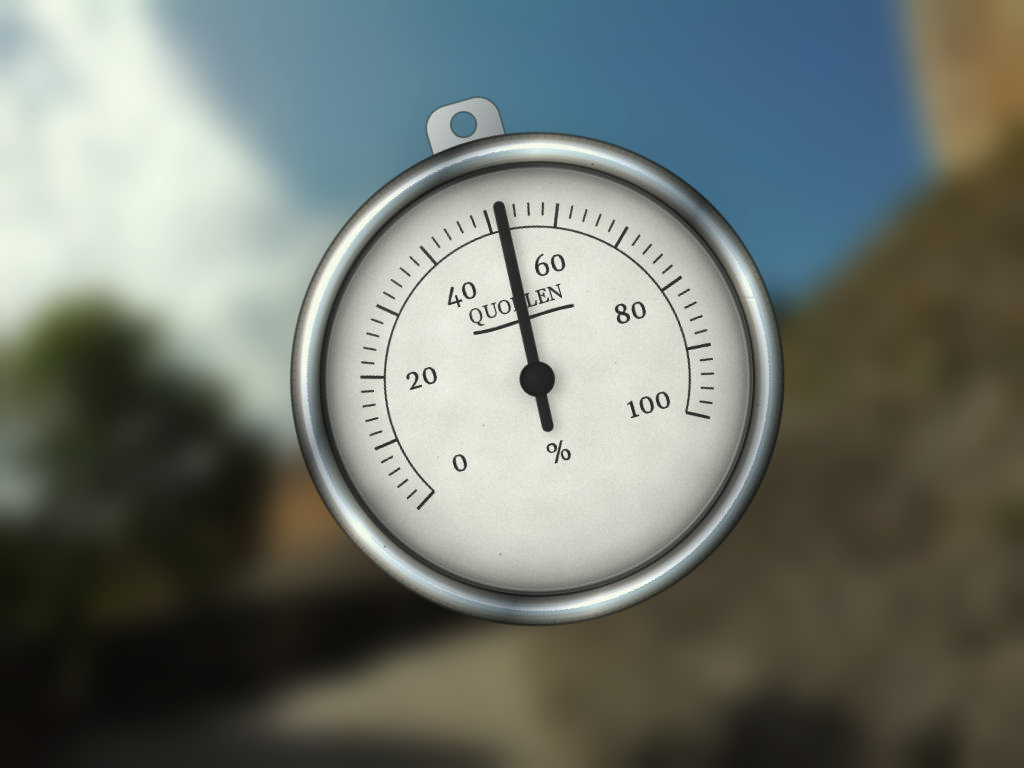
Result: 52
